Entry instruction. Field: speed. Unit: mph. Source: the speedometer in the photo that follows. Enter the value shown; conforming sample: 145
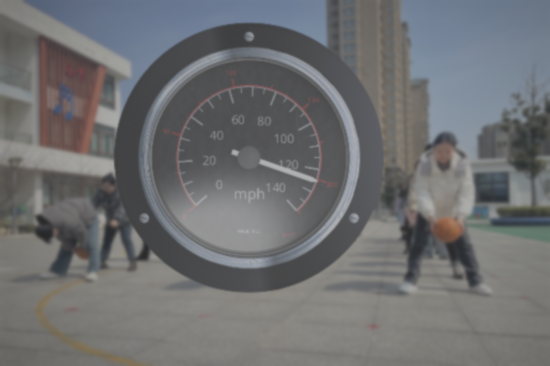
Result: 125
